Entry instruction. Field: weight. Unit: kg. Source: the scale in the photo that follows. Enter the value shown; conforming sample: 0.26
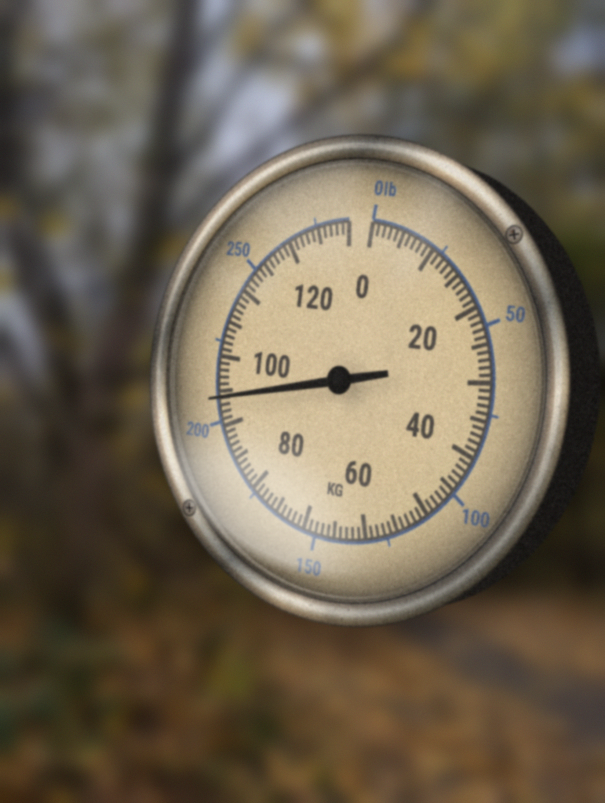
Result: 94
